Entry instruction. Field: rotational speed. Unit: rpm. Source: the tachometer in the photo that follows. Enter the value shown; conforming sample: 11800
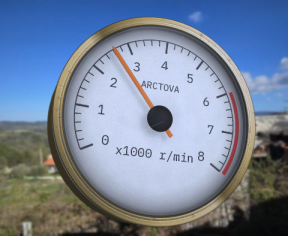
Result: 2600
